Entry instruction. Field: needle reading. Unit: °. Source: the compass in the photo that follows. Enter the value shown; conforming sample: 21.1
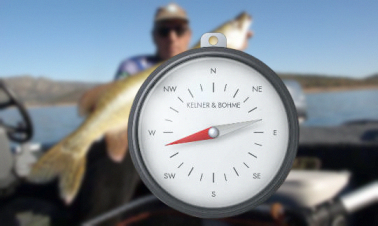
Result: 255
